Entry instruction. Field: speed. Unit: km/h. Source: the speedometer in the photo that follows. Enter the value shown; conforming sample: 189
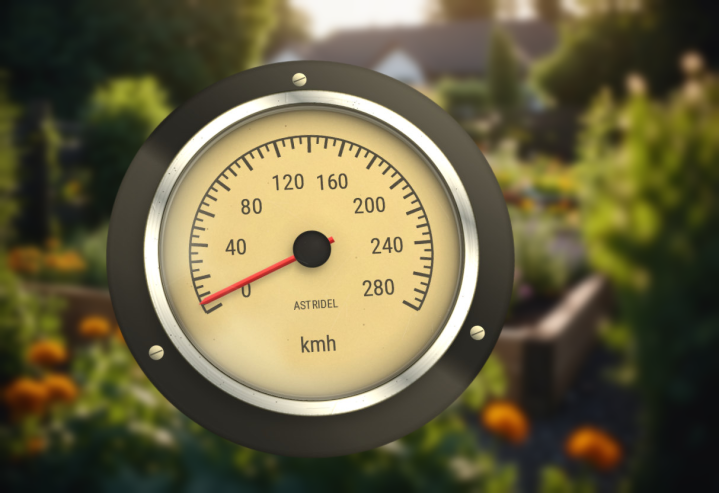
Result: 5
